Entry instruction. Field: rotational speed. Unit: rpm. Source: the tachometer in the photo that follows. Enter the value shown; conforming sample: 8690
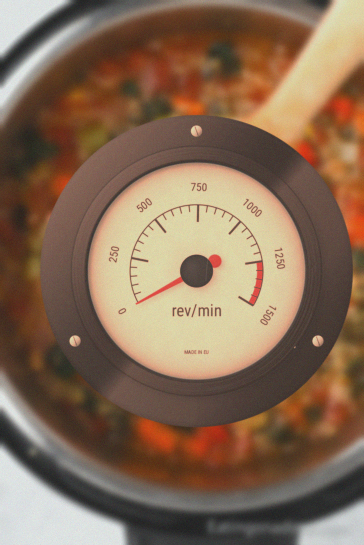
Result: 0
